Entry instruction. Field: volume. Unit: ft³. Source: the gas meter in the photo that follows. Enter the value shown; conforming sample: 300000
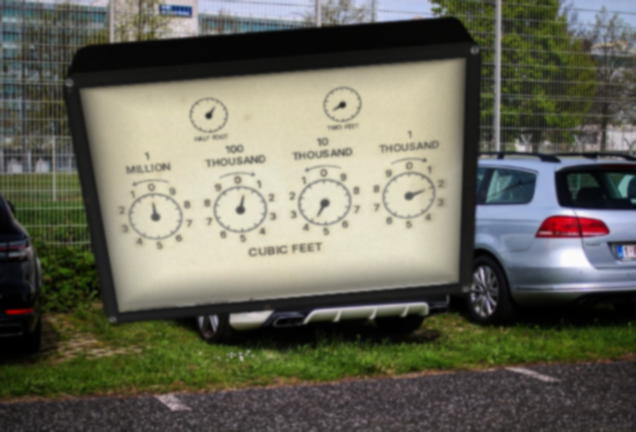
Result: 4200
